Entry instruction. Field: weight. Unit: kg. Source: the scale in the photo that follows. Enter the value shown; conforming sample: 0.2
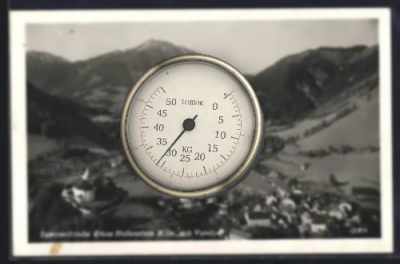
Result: 31
